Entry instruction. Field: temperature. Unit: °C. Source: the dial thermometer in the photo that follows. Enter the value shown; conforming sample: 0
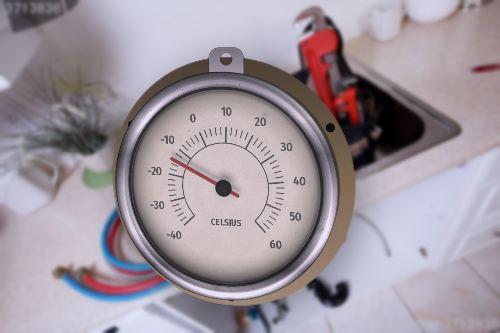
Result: -14
